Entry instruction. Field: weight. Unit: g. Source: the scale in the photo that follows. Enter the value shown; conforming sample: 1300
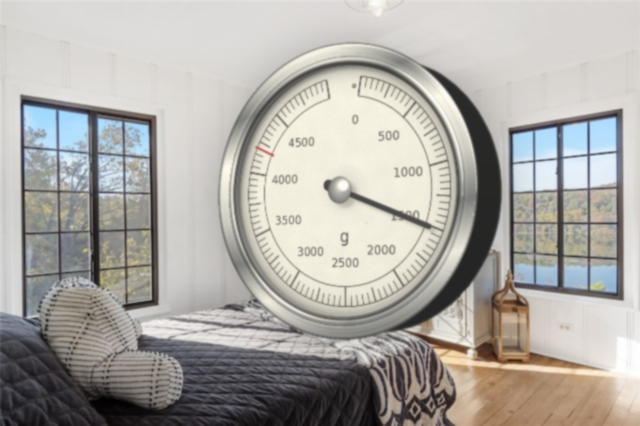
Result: 1500
